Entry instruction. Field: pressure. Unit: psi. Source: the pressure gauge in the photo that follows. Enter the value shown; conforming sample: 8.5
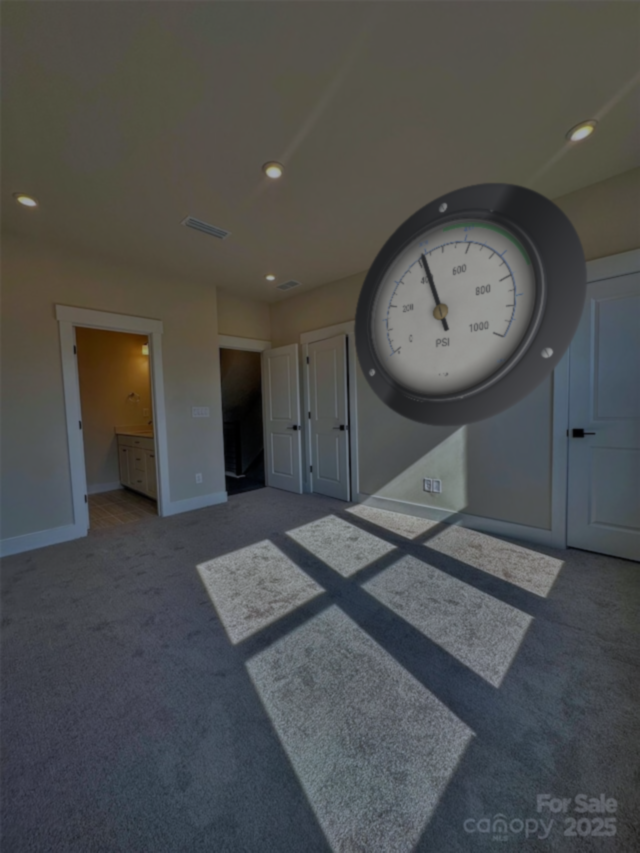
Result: 425
